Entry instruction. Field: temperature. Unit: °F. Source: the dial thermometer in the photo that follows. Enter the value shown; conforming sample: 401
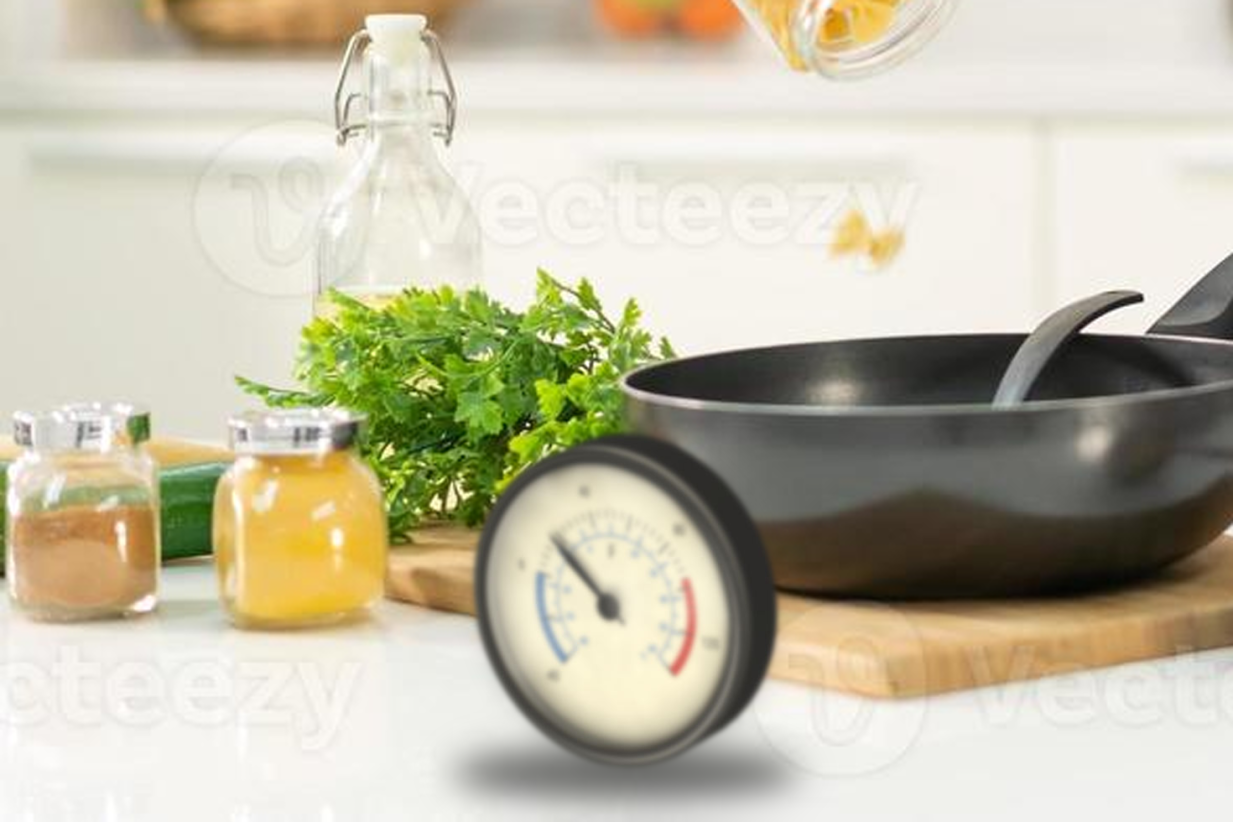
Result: 20
